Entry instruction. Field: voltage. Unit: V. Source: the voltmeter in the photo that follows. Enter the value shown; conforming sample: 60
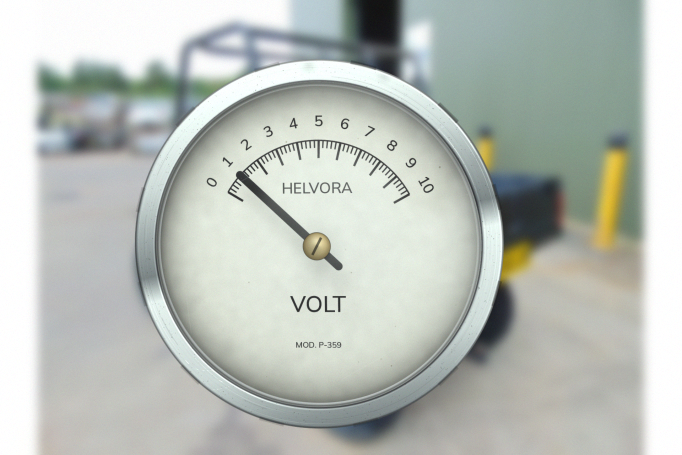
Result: 1
